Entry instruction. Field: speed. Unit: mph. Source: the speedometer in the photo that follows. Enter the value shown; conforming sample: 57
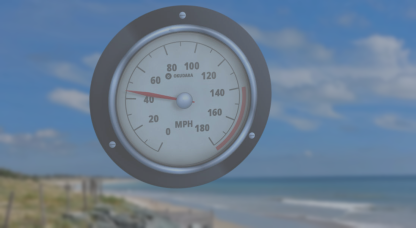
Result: 45
